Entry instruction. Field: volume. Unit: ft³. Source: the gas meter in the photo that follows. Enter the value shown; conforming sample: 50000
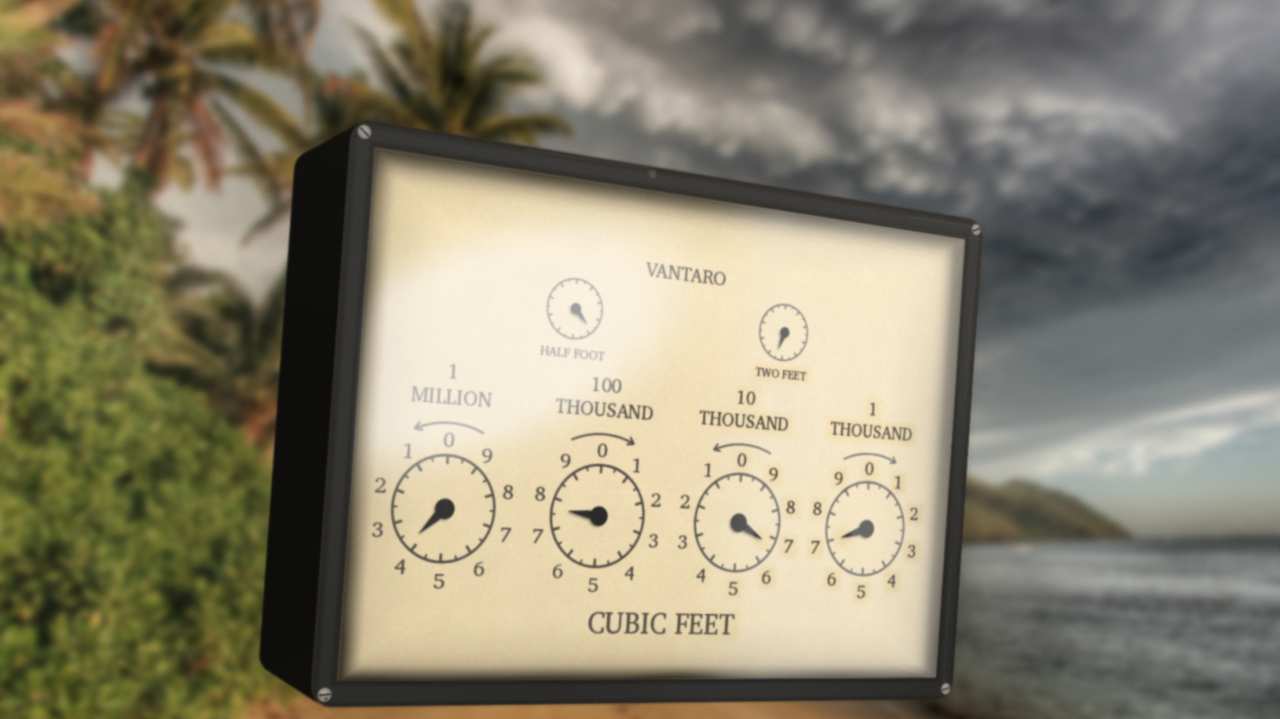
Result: 376700
